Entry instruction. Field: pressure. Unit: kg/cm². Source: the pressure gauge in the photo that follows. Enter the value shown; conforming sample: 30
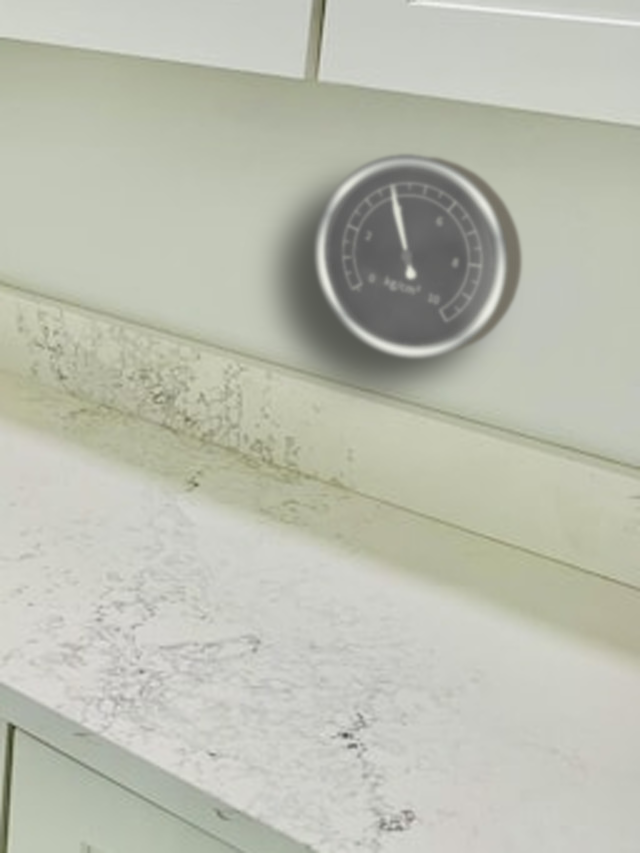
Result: 4
